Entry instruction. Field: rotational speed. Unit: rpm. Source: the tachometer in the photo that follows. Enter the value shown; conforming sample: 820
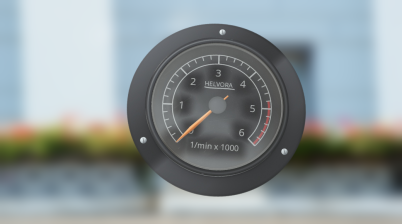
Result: 0
